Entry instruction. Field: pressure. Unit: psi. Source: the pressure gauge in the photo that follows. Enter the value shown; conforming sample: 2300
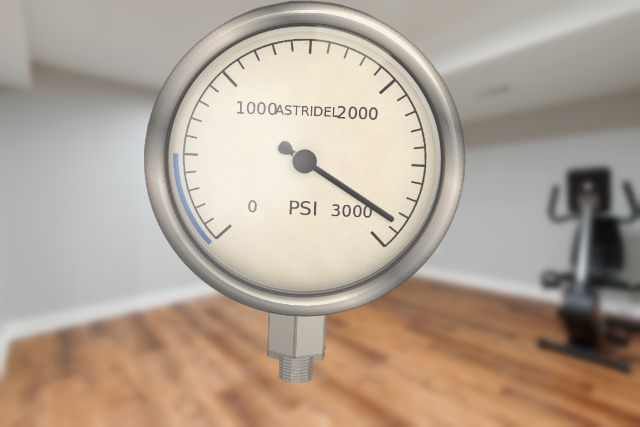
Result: 2850
